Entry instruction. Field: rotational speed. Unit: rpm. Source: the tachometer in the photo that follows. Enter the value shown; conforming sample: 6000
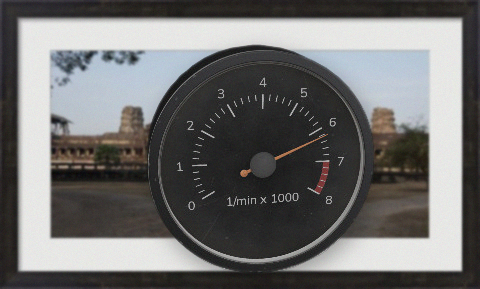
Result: 6200
